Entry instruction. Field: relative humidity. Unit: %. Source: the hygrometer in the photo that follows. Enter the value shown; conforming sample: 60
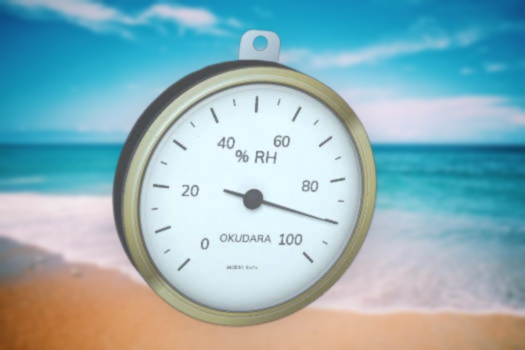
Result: 90
